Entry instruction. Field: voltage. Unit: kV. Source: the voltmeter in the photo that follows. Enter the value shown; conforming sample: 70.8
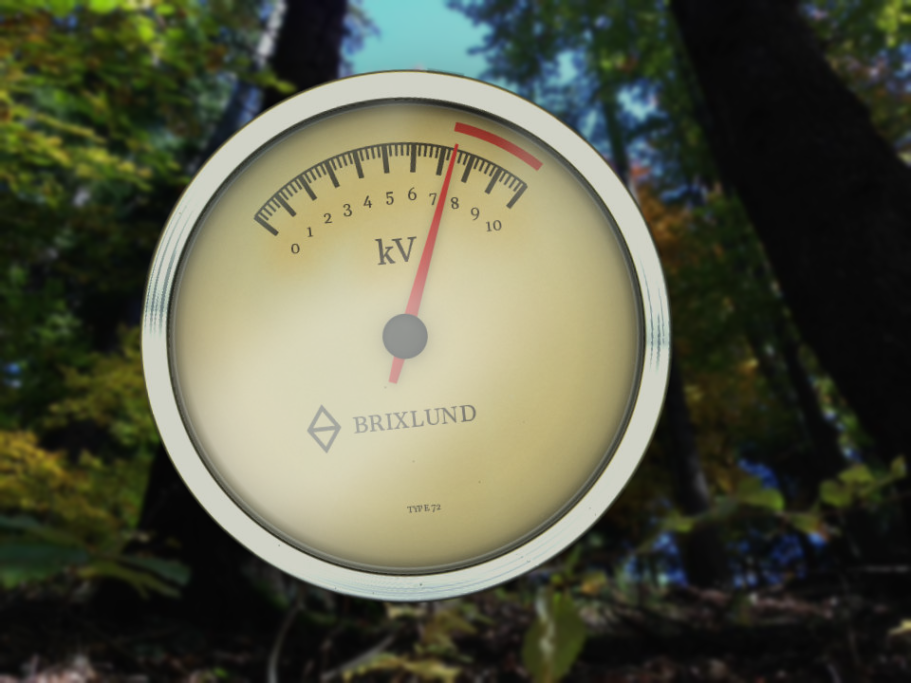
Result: 7.4
